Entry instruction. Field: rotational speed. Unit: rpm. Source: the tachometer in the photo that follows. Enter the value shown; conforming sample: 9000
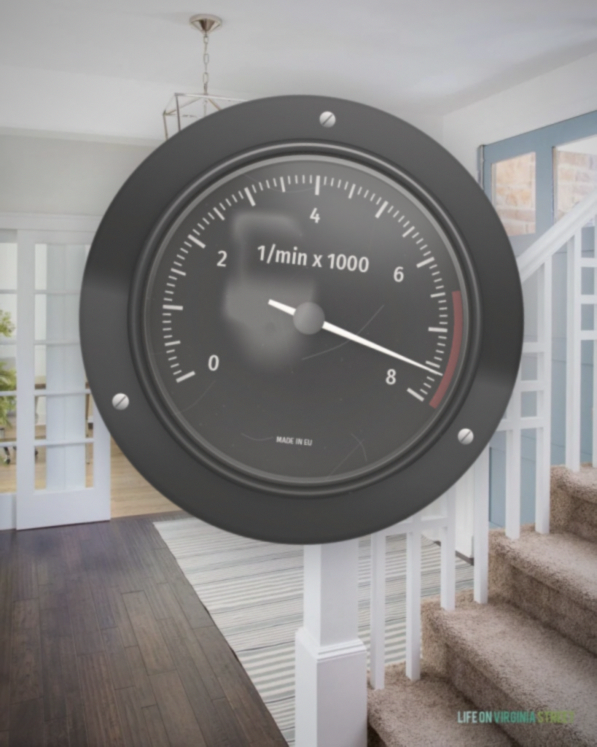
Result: 7600
